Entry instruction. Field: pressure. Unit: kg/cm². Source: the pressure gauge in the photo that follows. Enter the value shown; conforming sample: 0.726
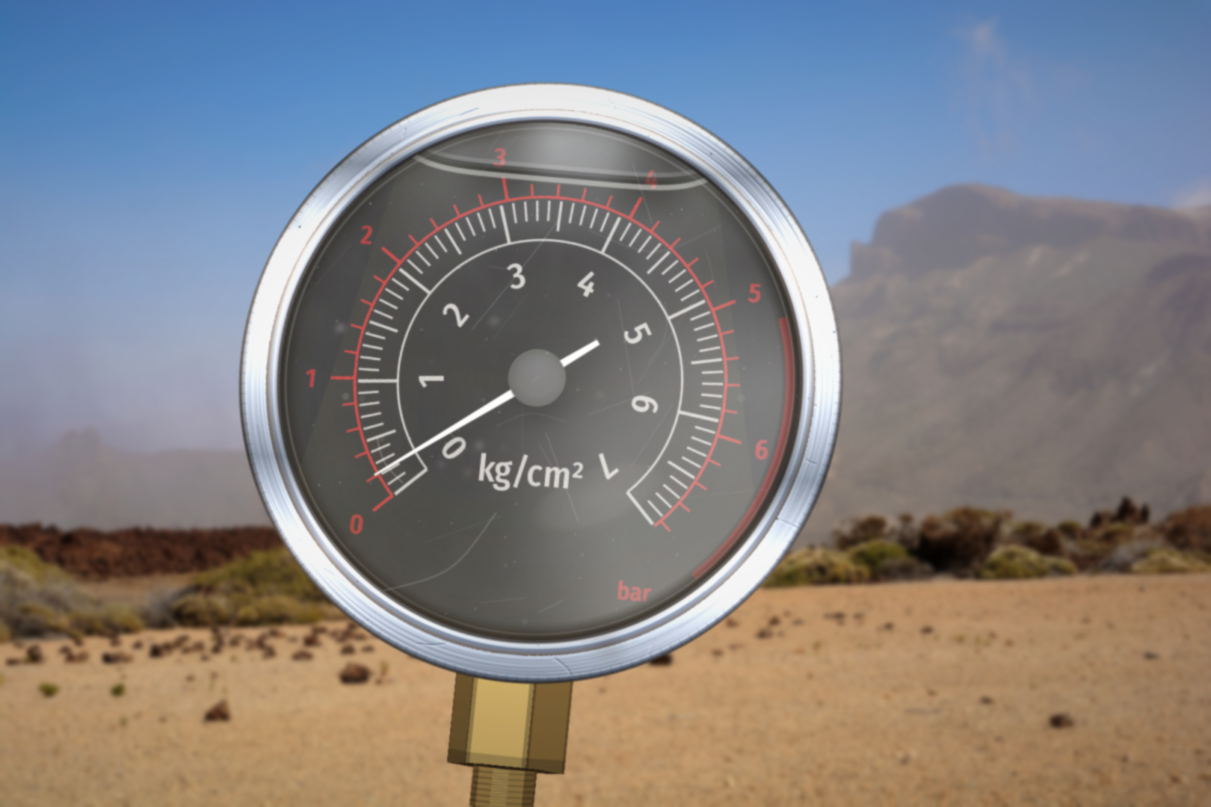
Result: 0.2
